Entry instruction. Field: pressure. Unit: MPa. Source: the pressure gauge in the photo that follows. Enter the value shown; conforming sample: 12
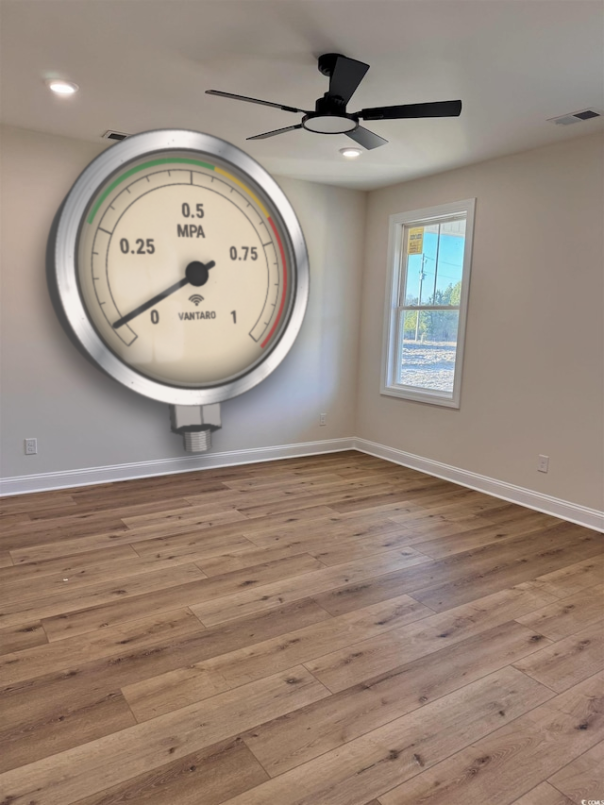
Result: 0.05
